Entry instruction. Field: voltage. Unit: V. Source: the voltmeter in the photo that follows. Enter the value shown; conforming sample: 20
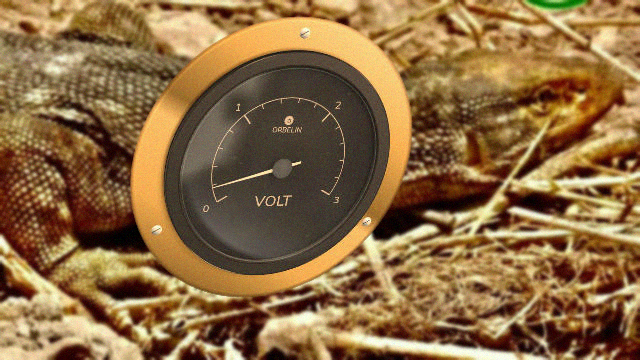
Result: 0.2
